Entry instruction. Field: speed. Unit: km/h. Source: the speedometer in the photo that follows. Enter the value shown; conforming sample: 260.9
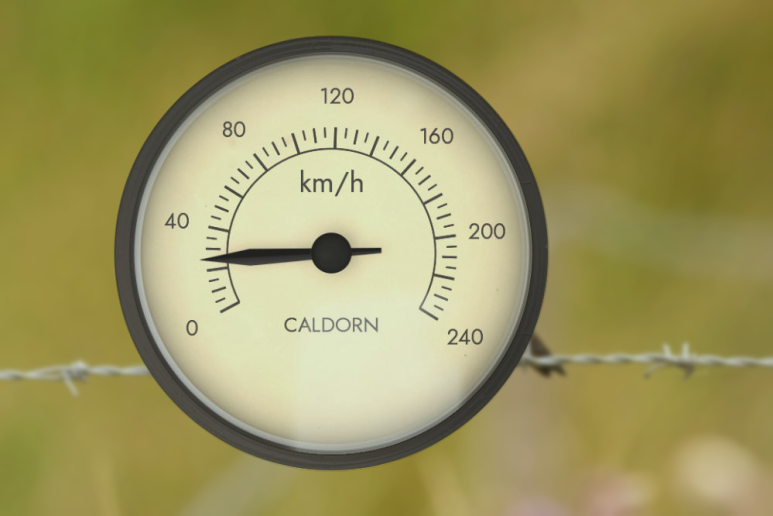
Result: 25
